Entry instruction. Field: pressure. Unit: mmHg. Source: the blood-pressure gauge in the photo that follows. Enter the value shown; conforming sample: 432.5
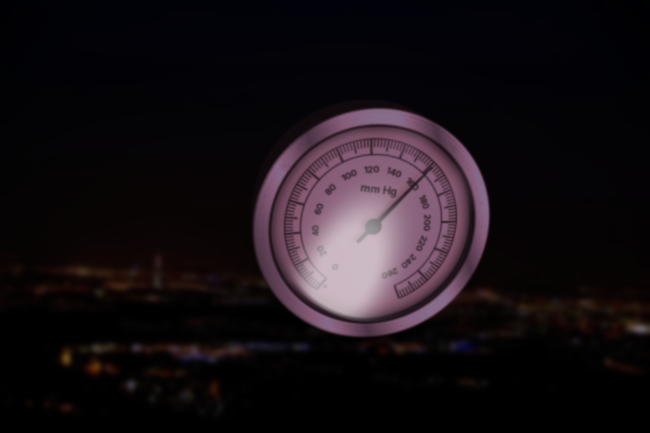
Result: 160
